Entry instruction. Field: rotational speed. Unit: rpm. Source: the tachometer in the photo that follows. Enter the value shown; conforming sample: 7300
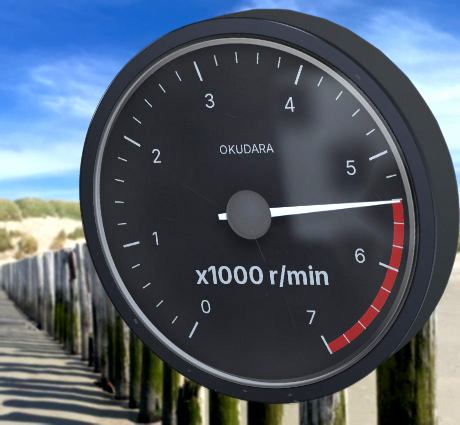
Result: 5400
